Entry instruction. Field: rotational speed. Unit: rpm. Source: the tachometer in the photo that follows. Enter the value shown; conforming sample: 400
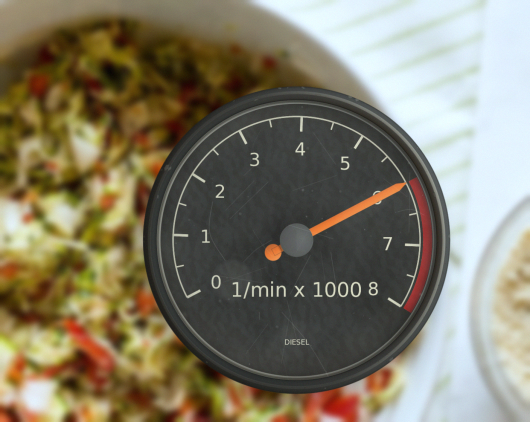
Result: 6000
